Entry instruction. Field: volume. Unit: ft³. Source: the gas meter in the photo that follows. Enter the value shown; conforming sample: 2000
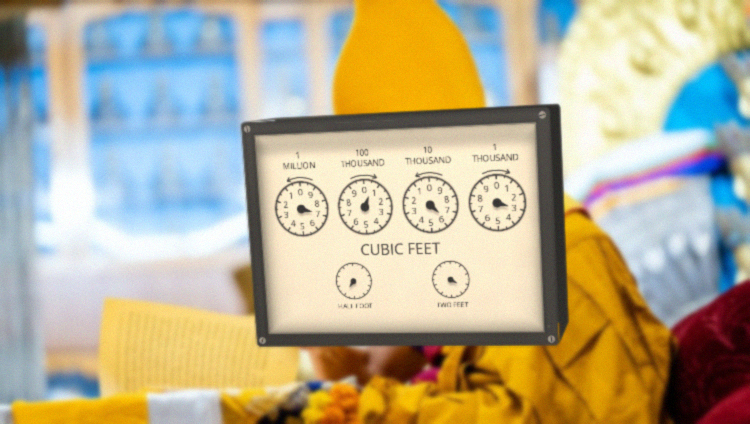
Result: 706300
